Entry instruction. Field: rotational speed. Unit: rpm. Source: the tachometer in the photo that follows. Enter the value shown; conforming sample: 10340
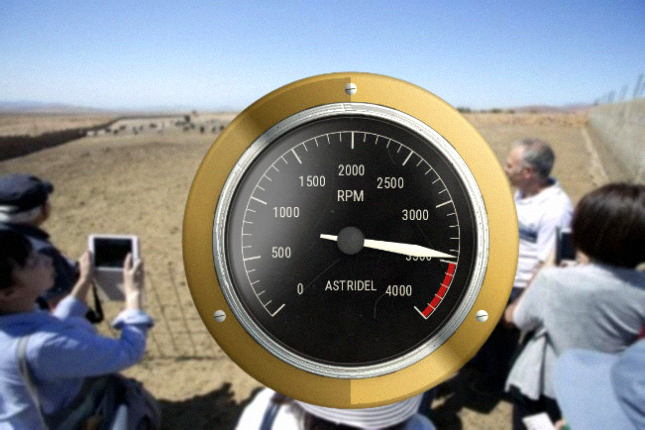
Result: 3450
